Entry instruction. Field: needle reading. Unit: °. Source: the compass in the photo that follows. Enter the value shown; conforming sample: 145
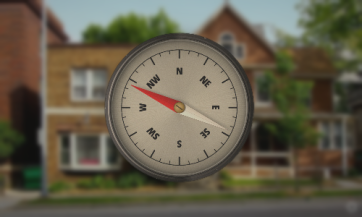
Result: 295
